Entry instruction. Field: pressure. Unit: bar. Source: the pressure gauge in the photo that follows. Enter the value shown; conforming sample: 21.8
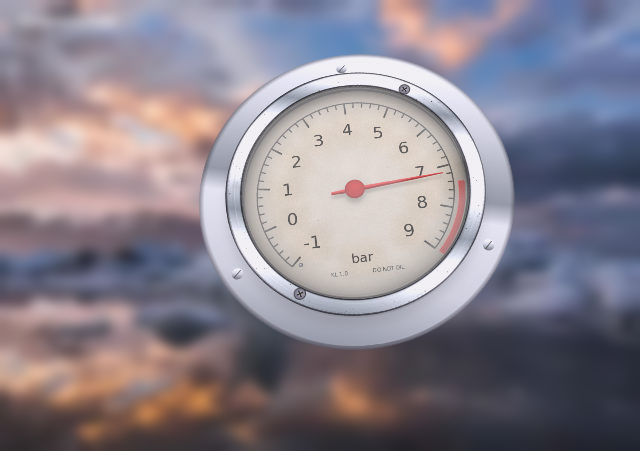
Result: 7.2
